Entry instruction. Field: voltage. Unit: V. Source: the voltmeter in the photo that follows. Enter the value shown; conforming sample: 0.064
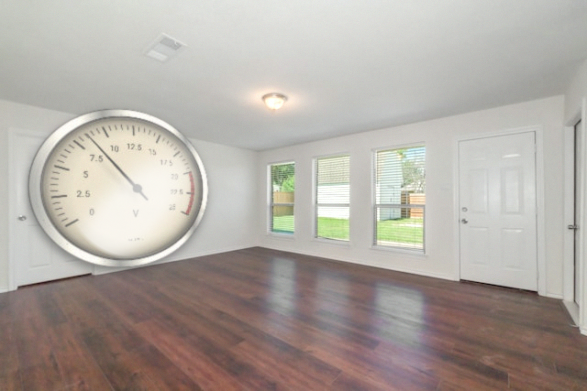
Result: 8.5
